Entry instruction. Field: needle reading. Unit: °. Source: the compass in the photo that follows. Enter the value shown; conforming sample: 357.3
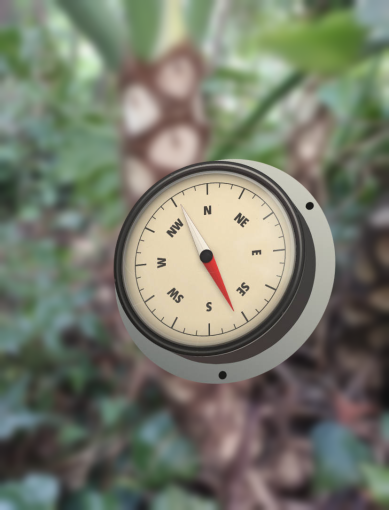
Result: 155
